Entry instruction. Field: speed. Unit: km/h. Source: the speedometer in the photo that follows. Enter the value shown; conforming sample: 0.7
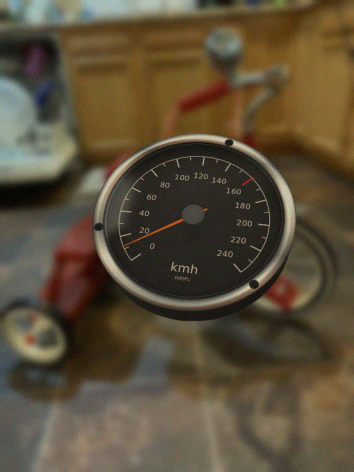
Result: 10
